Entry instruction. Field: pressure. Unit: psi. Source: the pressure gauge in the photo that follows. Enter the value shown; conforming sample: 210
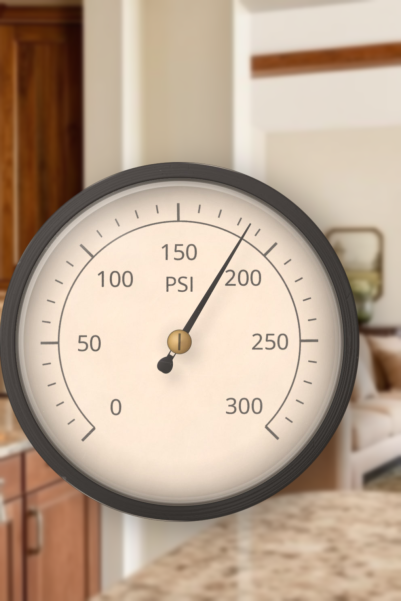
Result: 185
